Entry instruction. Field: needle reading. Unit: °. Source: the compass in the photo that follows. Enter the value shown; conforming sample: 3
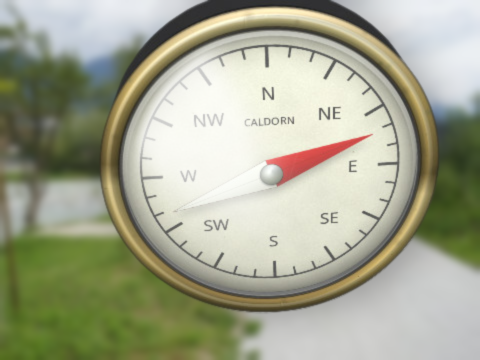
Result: 70
